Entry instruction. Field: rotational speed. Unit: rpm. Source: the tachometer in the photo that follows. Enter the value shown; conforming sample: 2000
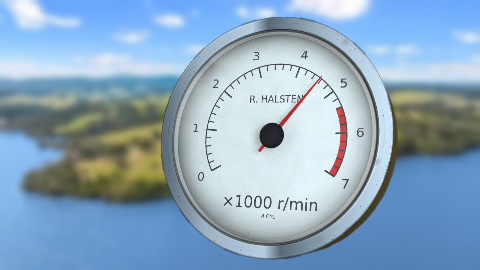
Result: 4600
